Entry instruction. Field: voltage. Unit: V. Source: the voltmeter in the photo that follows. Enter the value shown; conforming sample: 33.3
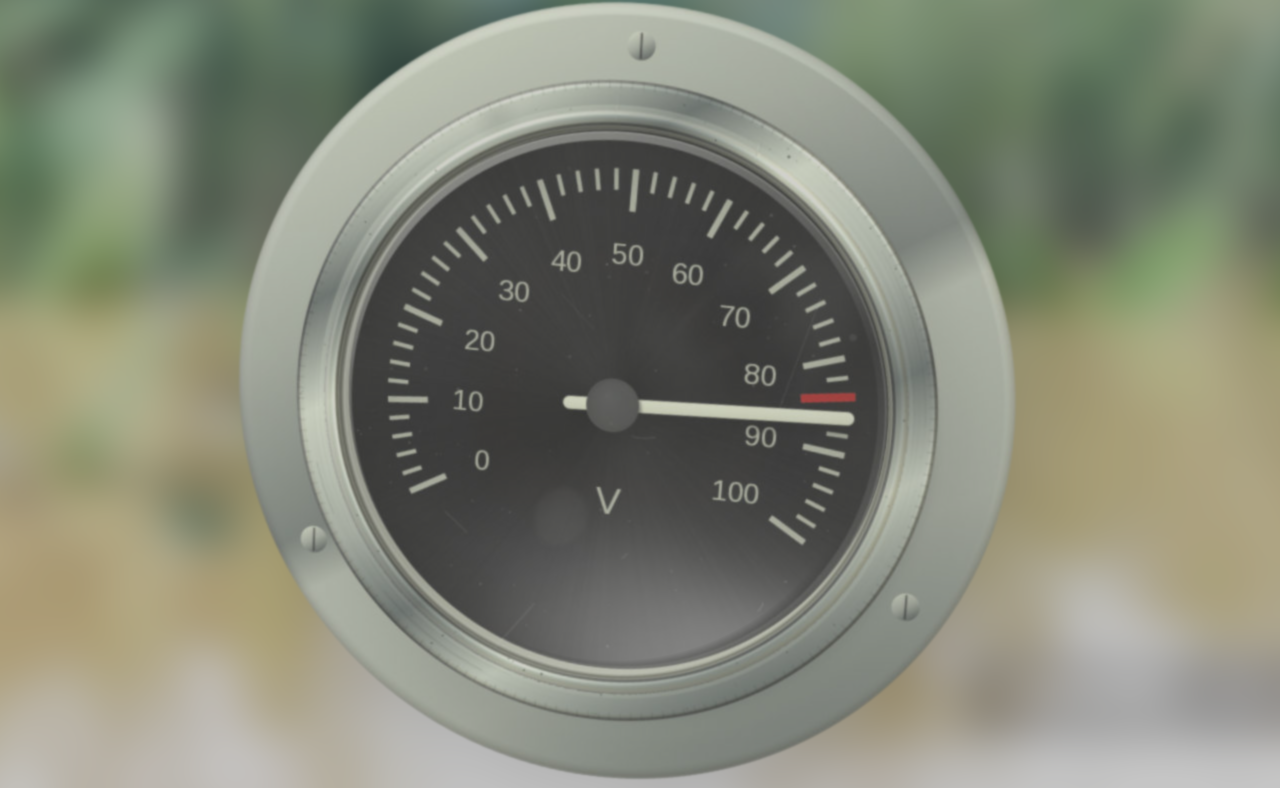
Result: 86
